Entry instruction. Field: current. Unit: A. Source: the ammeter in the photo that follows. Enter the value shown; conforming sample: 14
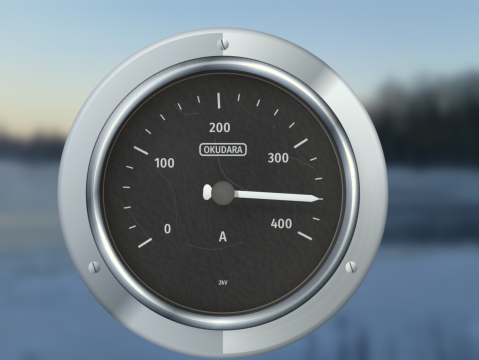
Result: 360
